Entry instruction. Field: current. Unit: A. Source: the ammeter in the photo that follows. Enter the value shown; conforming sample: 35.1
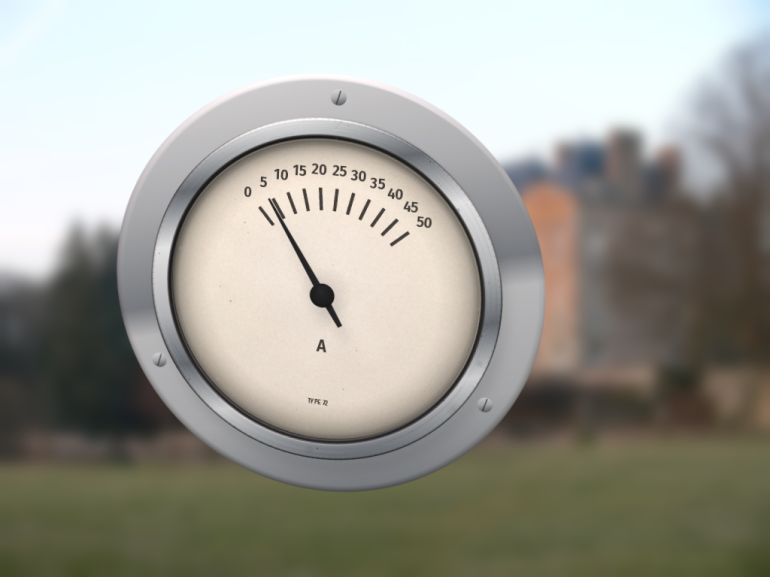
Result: 5
